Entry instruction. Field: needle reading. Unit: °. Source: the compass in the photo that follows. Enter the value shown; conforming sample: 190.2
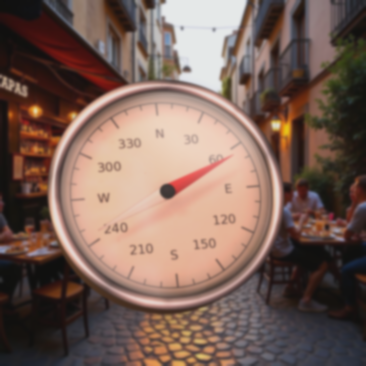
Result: 65
